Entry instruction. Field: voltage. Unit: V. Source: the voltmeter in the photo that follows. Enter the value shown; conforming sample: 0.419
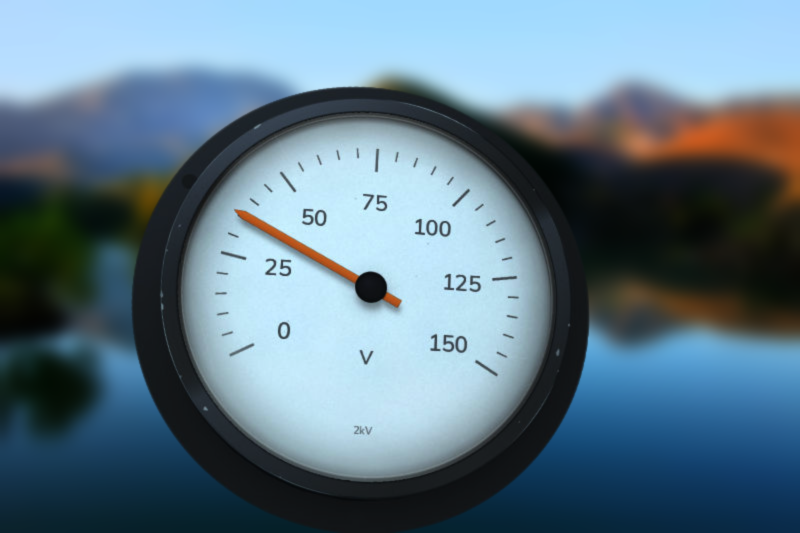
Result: 35
